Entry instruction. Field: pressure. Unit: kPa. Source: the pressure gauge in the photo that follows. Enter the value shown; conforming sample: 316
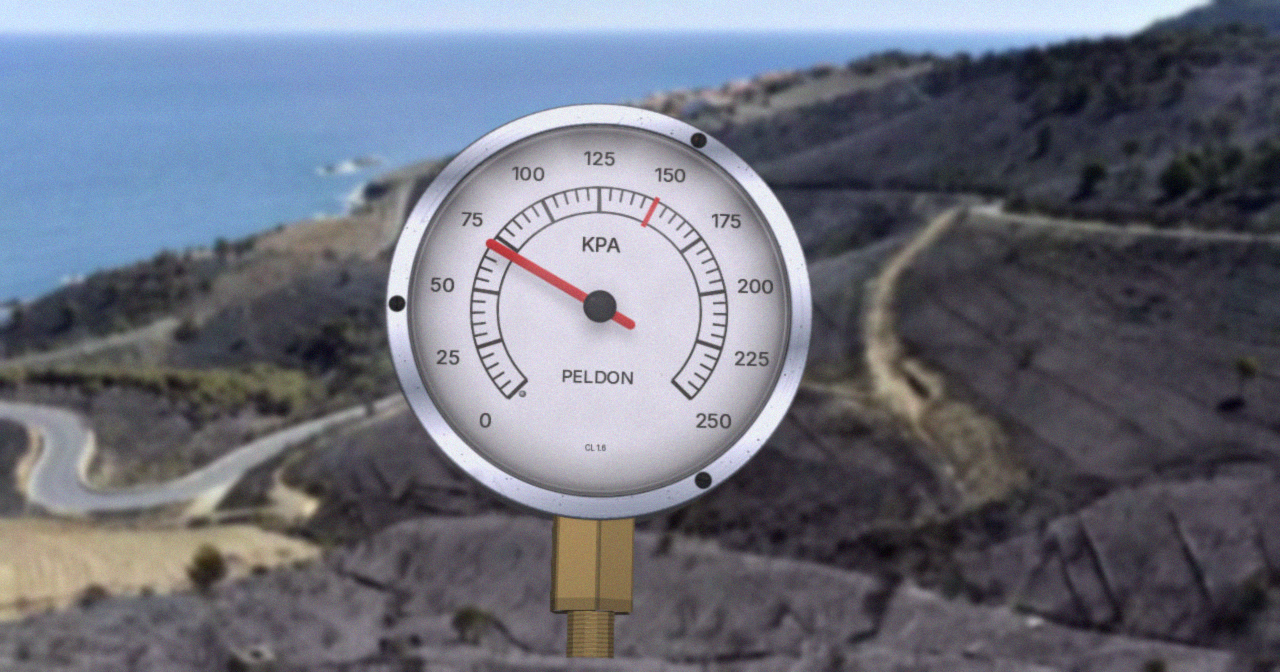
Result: 70
